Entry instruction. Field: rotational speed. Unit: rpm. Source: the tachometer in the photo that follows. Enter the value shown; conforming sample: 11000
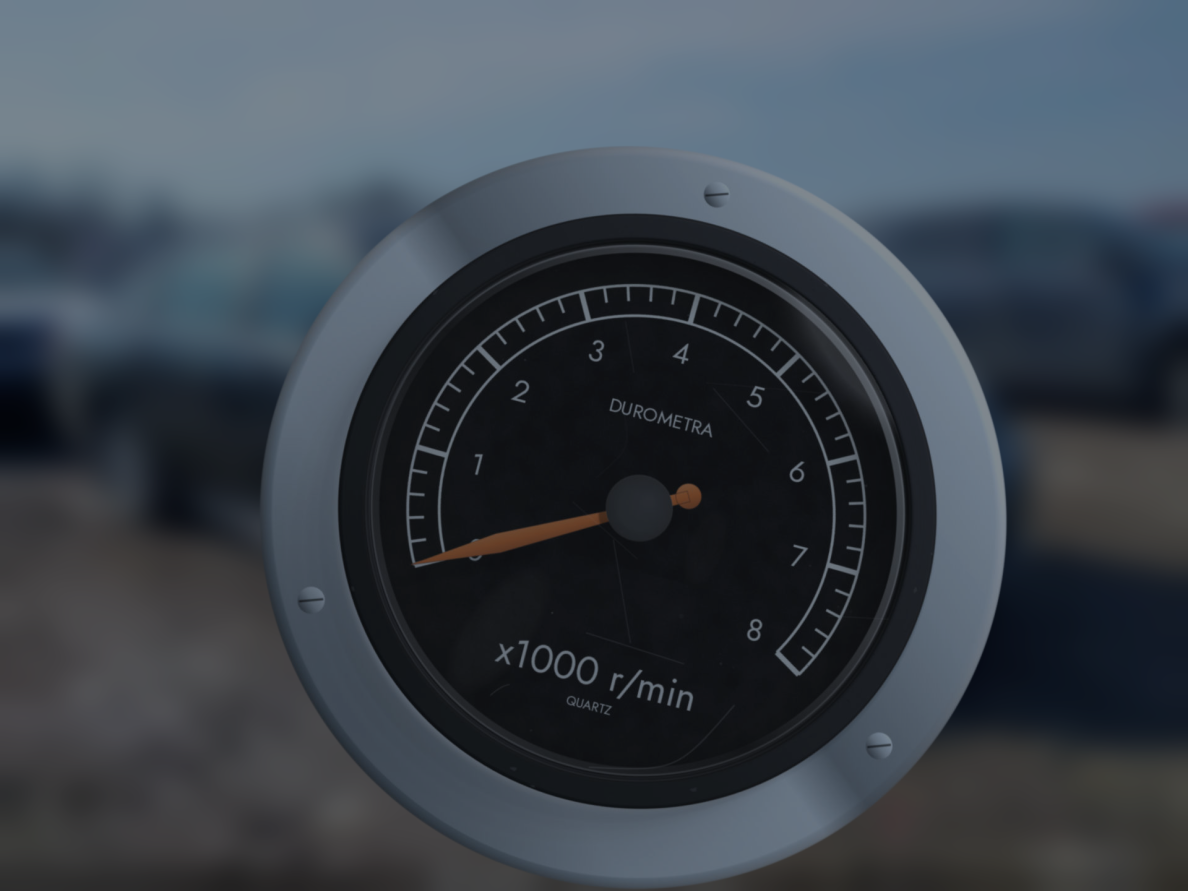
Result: 0
